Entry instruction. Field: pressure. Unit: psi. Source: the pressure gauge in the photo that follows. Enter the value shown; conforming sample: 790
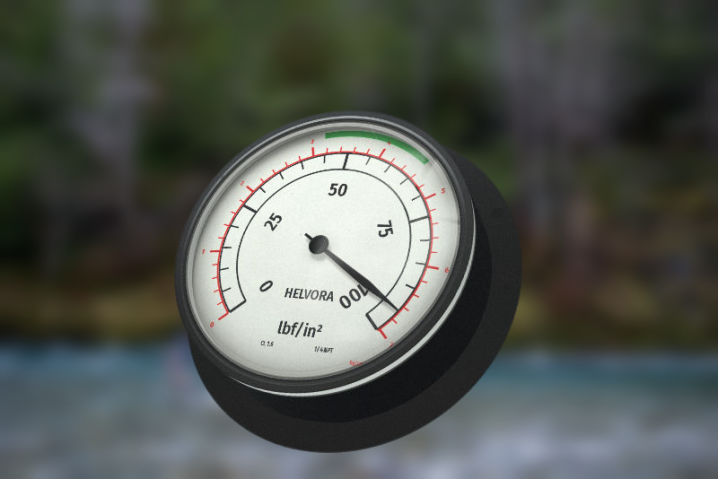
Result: 95
